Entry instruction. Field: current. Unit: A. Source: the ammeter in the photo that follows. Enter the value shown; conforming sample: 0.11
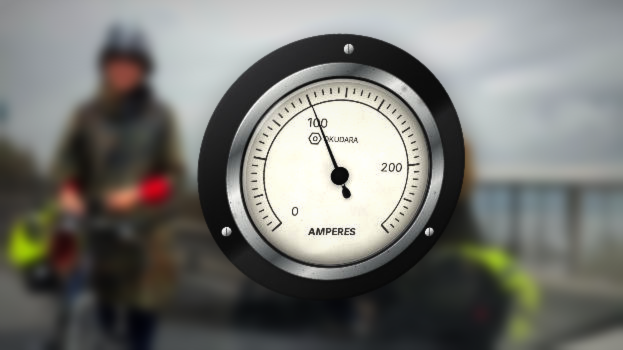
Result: 100
